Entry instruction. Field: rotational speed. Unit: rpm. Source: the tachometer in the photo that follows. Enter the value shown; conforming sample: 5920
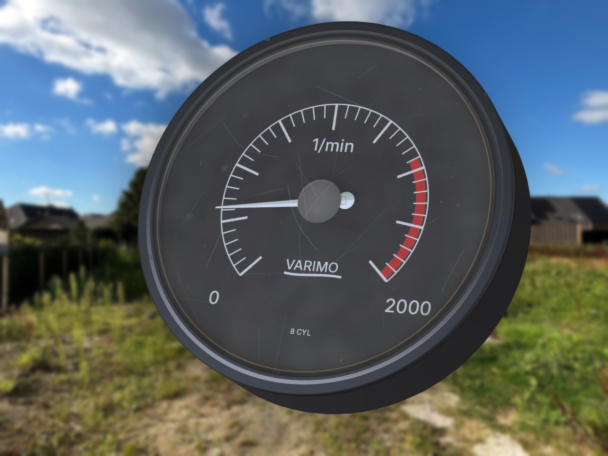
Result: 300
